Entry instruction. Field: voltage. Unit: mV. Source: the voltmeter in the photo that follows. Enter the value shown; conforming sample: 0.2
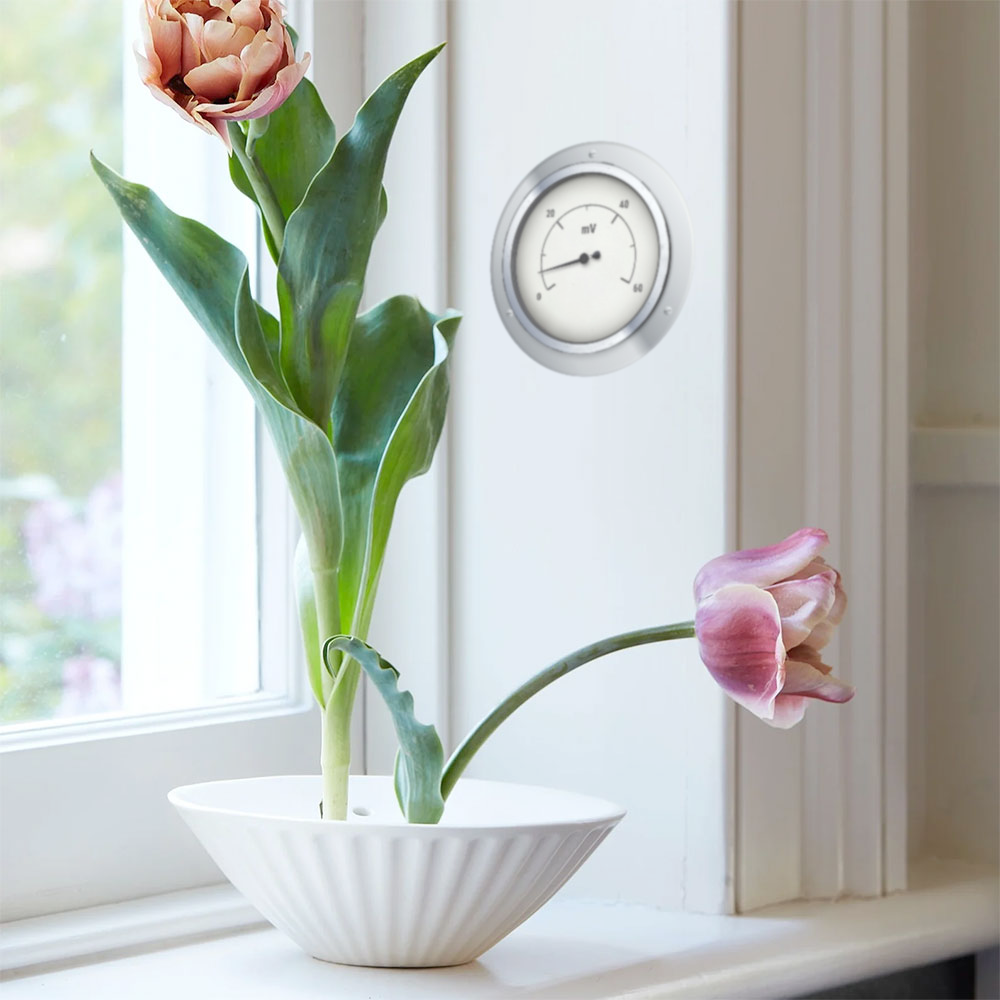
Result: 5
